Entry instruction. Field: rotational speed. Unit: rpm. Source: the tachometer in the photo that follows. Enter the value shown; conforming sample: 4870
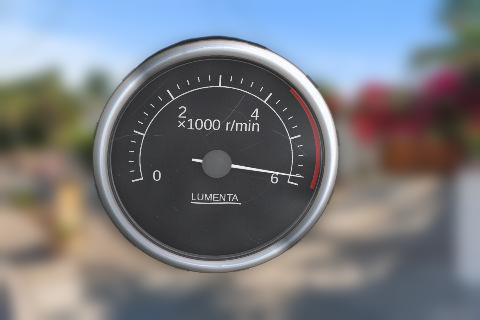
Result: 5800
